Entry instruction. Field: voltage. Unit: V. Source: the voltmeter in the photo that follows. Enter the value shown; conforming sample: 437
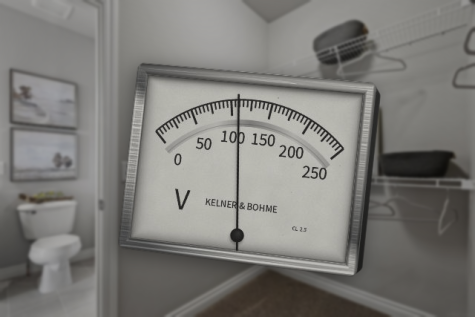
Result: 110
